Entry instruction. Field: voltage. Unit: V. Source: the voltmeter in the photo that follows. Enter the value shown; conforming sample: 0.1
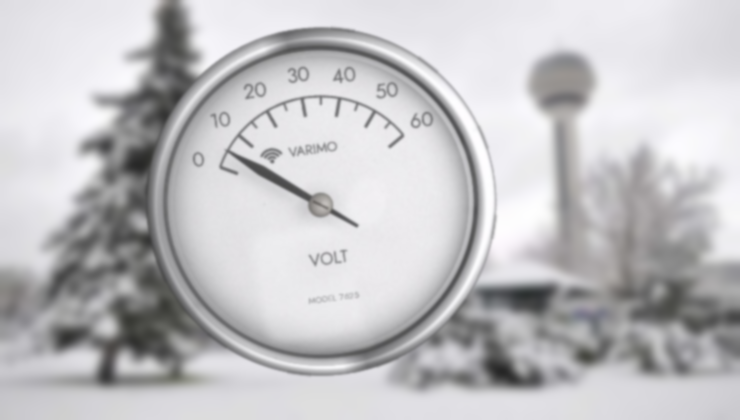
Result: 5
